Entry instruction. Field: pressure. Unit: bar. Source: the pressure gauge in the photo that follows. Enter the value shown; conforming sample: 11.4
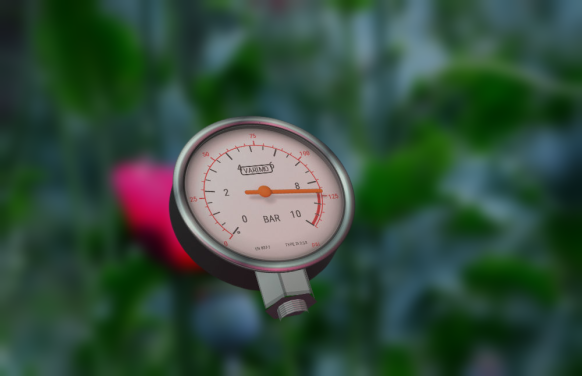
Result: 8.5
